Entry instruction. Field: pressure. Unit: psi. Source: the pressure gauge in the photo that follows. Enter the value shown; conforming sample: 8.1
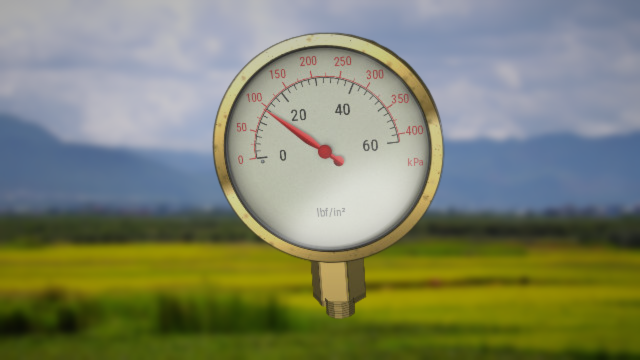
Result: 14
